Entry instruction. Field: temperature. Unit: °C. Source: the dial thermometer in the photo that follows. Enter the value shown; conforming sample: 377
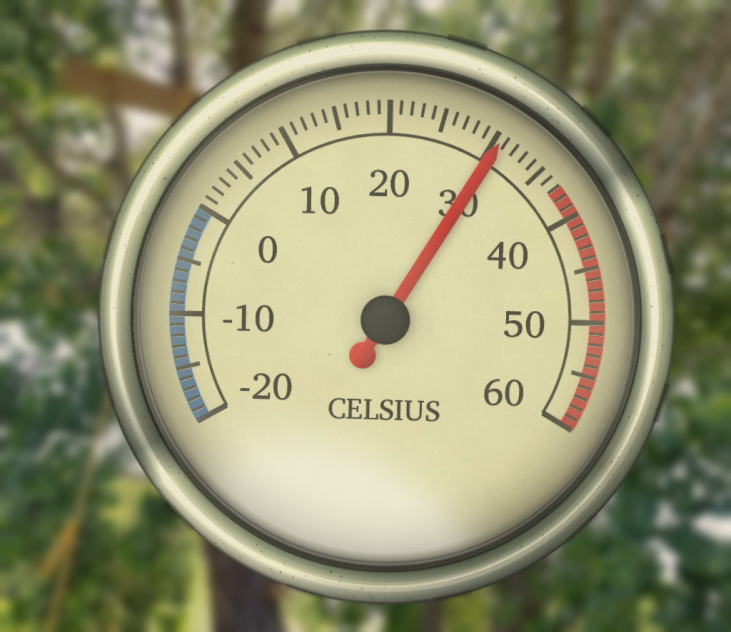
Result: 30.5
